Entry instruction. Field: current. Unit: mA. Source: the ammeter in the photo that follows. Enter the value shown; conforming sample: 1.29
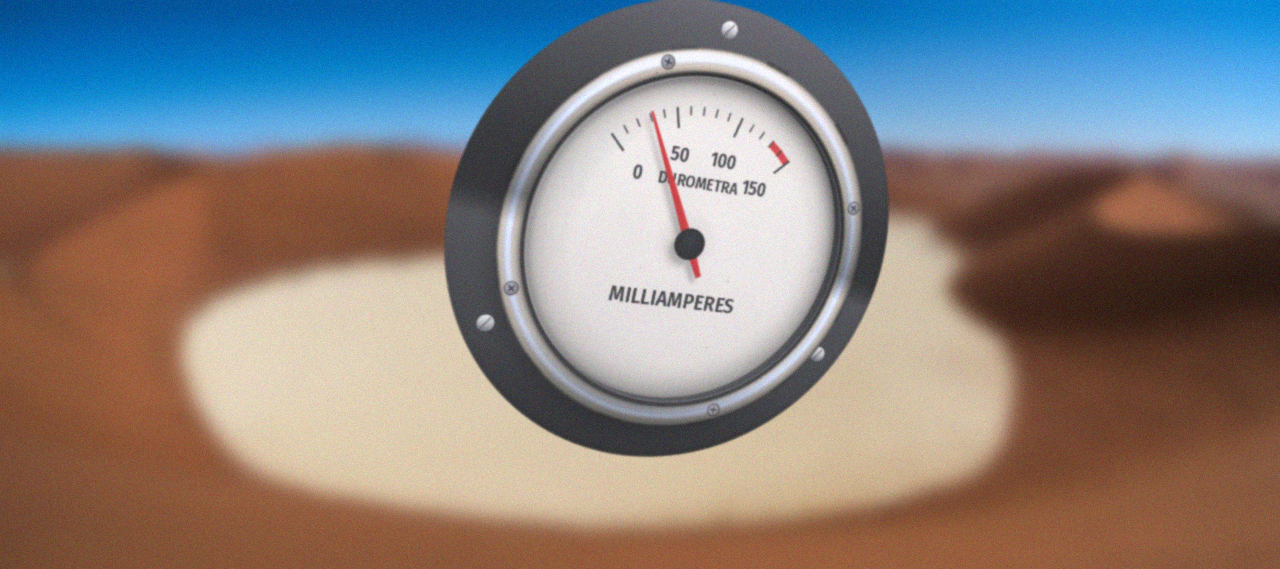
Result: 30
